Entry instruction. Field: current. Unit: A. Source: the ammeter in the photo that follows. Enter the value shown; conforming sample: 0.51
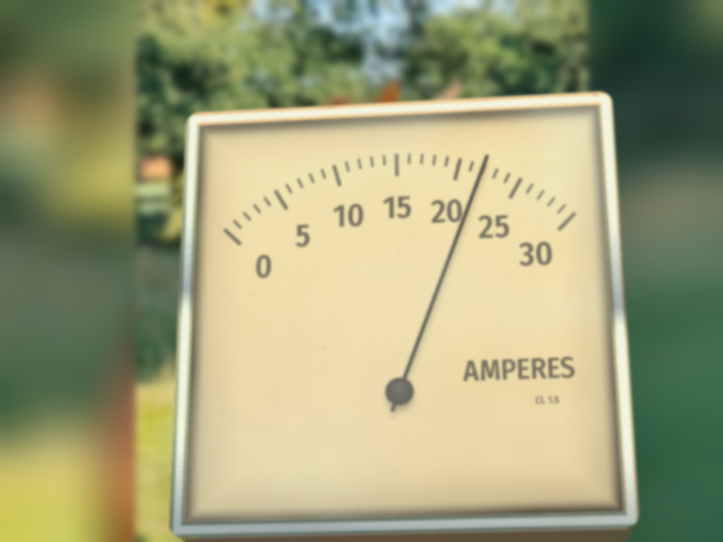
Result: 22
